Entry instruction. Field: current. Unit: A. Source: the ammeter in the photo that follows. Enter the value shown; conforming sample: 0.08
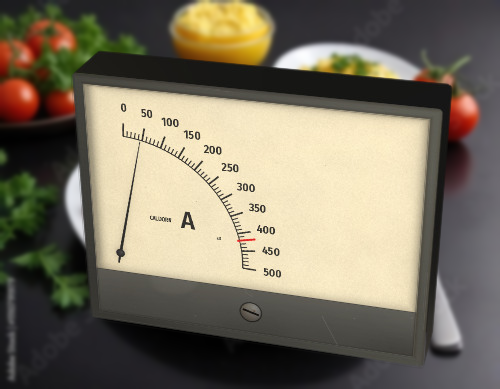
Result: 50
